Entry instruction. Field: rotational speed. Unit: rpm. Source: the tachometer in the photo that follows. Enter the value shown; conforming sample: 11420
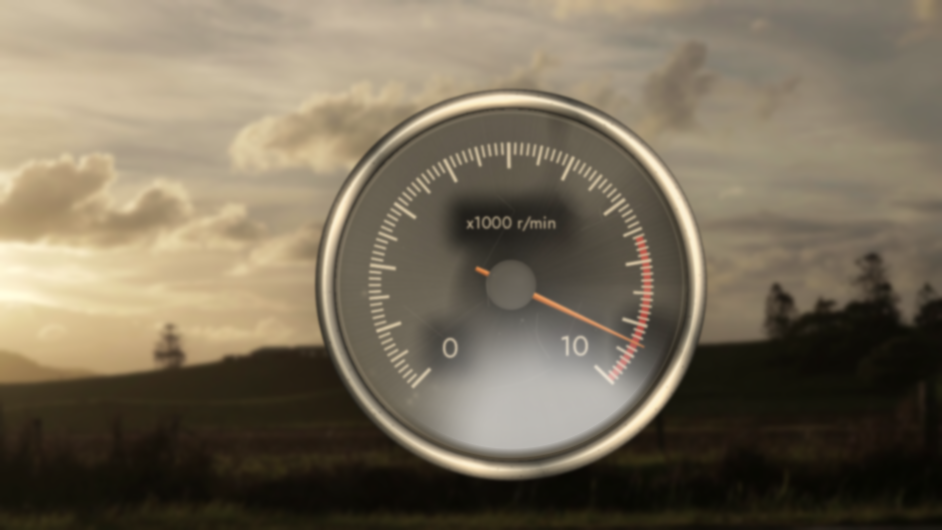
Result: 9300
